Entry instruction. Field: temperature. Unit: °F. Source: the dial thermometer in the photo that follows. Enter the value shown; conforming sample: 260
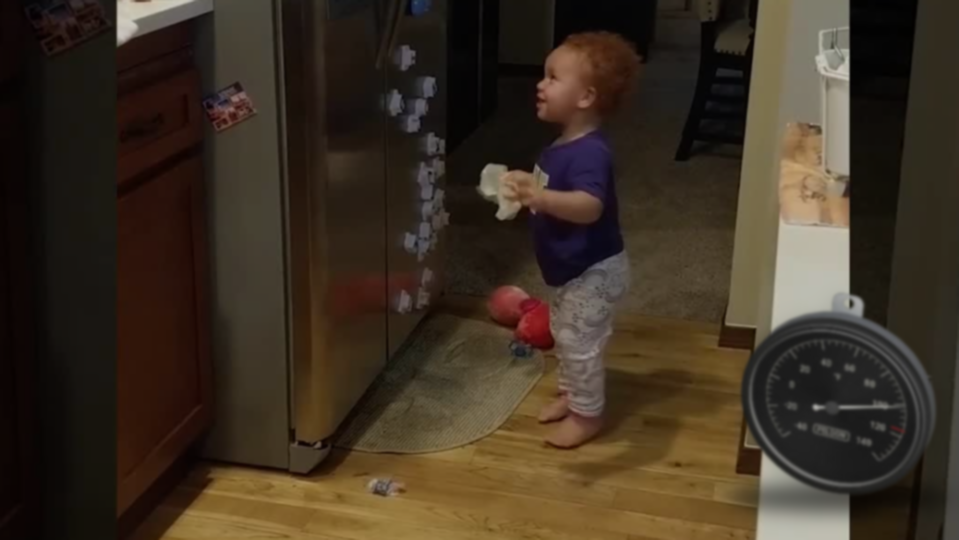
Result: 100
